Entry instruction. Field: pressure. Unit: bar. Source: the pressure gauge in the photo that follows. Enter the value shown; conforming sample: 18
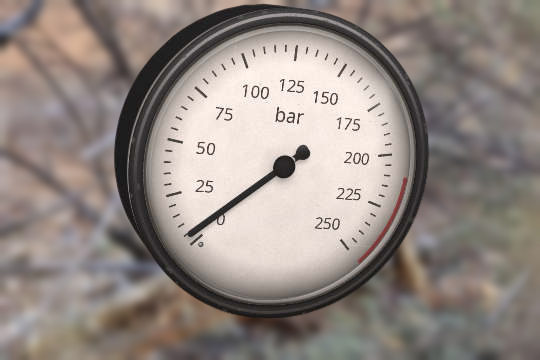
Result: 5
